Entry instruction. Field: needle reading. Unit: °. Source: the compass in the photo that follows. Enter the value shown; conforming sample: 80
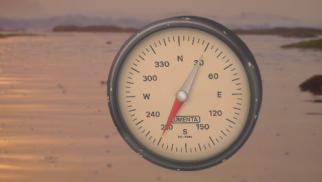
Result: 210
